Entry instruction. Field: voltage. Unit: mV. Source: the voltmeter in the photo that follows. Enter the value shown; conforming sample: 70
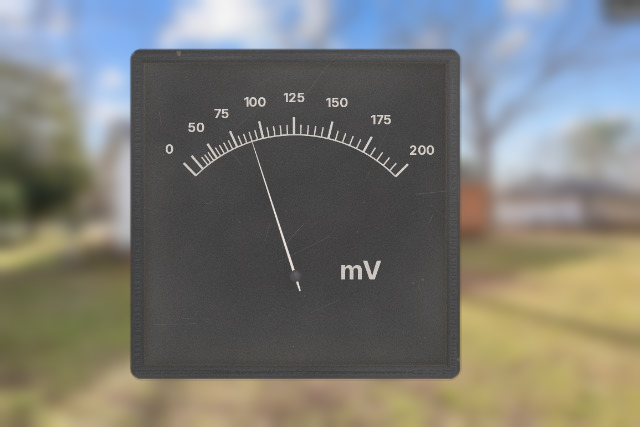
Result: 90
